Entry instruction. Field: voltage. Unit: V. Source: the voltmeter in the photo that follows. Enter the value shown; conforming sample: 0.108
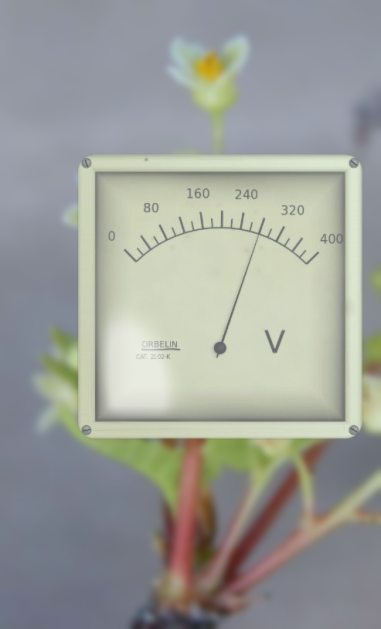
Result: 280
